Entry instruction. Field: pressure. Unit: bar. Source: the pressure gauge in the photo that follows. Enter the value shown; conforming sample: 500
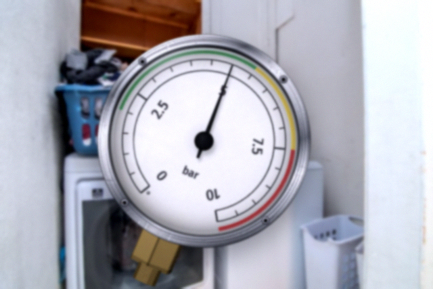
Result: 5
